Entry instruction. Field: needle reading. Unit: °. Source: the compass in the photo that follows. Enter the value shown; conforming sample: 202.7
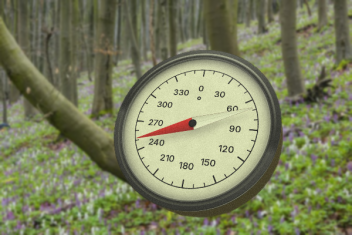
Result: 250
